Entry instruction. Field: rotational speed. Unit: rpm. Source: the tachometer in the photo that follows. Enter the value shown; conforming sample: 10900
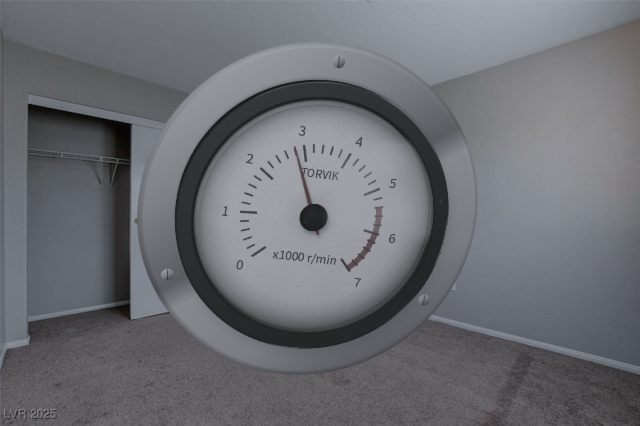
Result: 2800
